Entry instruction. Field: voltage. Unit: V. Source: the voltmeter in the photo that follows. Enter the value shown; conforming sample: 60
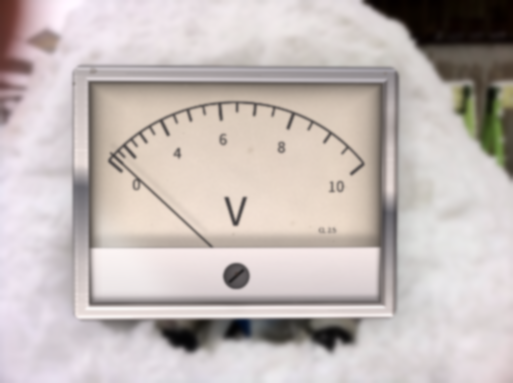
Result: 1
